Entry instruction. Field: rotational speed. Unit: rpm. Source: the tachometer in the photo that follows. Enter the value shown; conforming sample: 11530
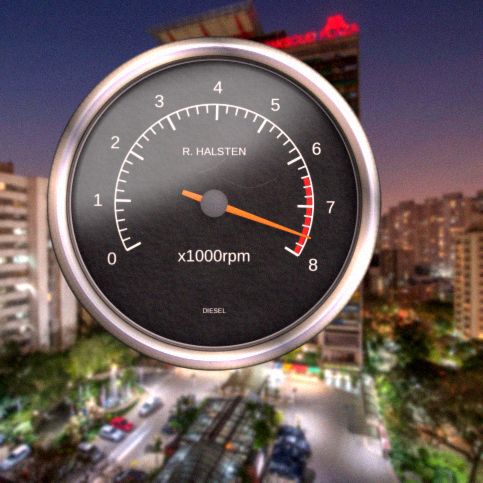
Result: 7600
